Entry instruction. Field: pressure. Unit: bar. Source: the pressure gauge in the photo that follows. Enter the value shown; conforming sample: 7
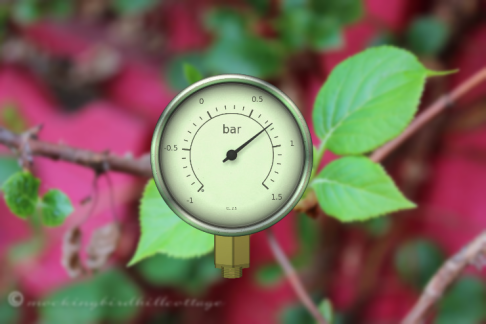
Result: 0.75
